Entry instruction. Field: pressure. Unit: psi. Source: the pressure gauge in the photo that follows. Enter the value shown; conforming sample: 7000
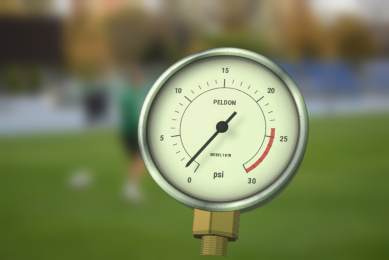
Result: 1
